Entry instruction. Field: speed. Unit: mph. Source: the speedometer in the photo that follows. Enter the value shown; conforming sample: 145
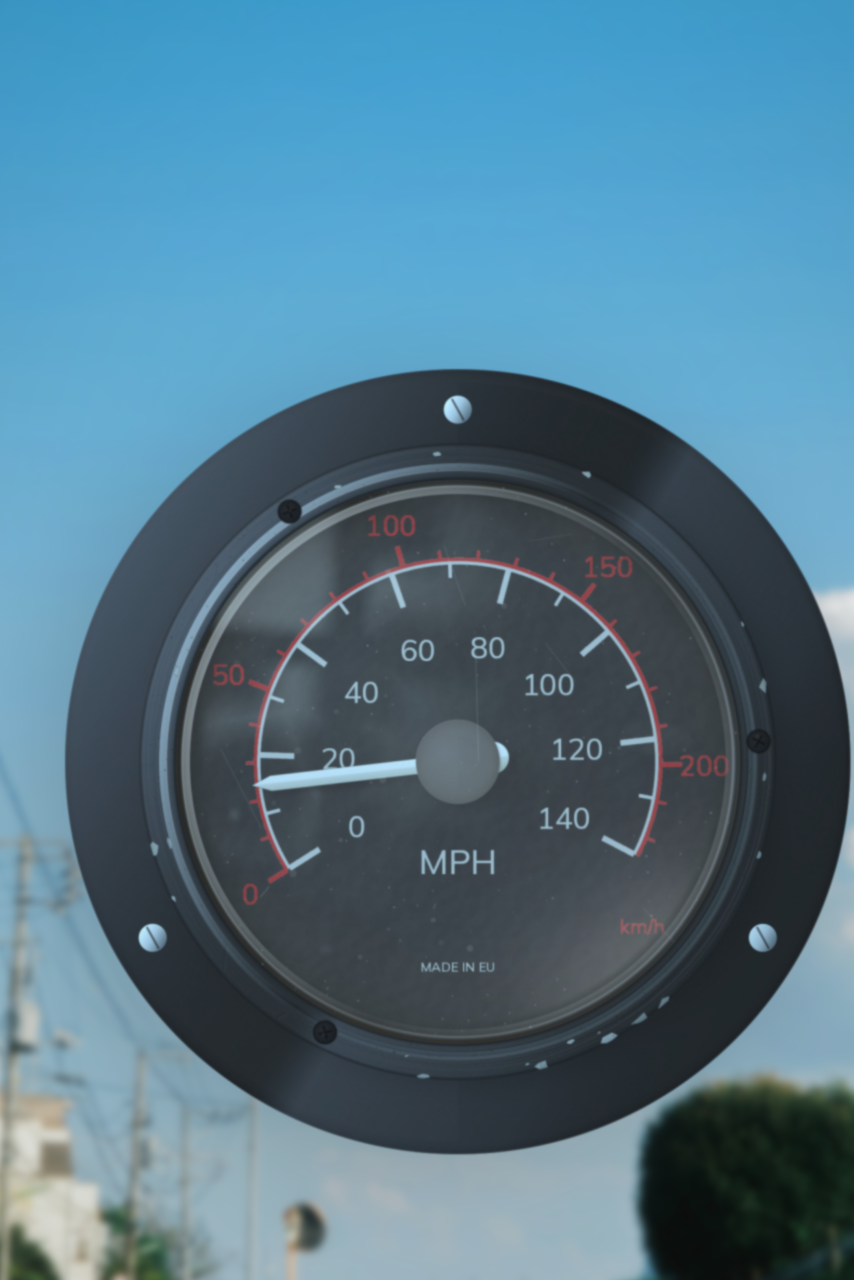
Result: 15
